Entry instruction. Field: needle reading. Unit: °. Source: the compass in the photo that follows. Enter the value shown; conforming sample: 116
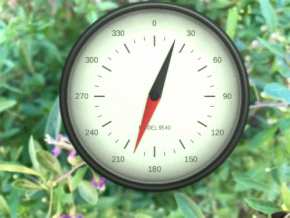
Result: 200
